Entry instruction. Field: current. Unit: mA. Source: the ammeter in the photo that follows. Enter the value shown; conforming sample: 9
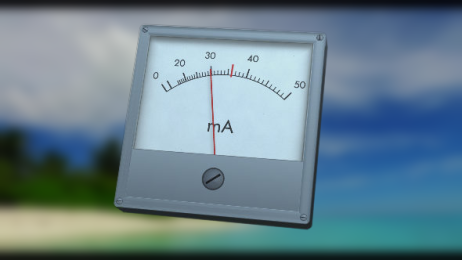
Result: 30
